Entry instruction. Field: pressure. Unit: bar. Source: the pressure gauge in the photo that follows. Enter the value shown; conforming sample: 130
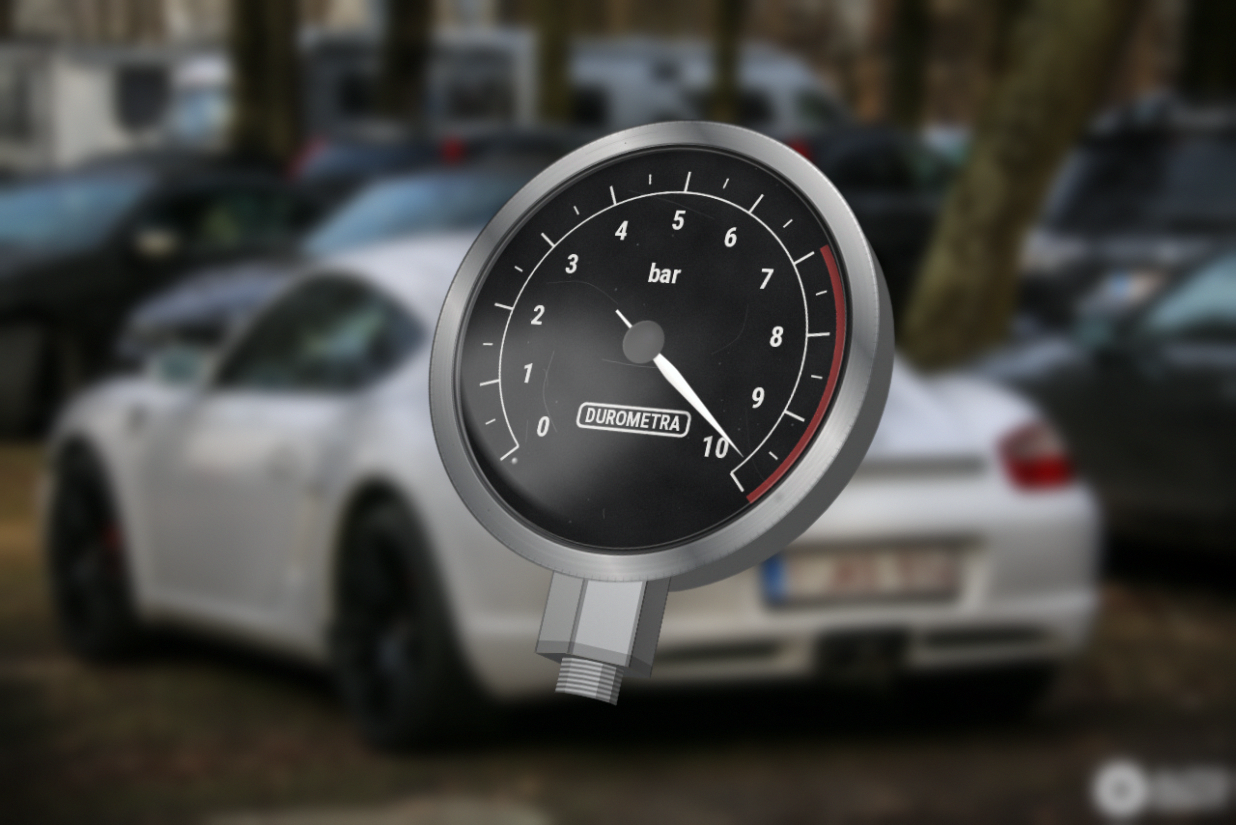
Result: 9.75
